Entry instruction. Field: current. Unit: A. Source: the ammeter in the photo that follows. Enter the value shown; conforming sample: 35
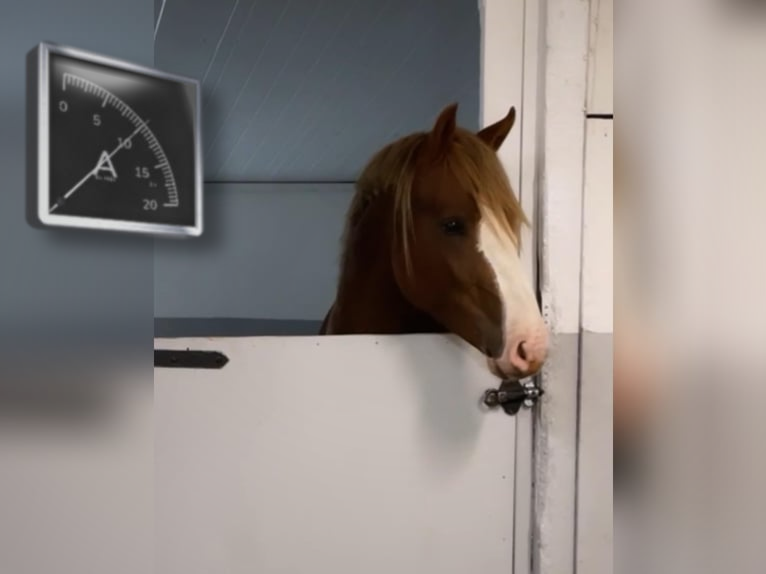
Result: 10
